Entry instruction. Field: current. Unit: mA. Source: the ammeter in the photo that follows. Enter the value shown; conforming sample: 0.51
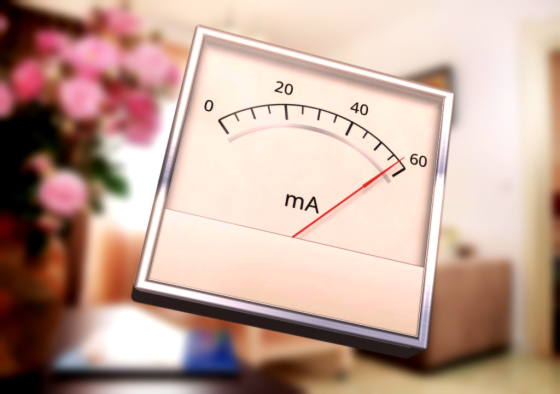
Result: 57.5
